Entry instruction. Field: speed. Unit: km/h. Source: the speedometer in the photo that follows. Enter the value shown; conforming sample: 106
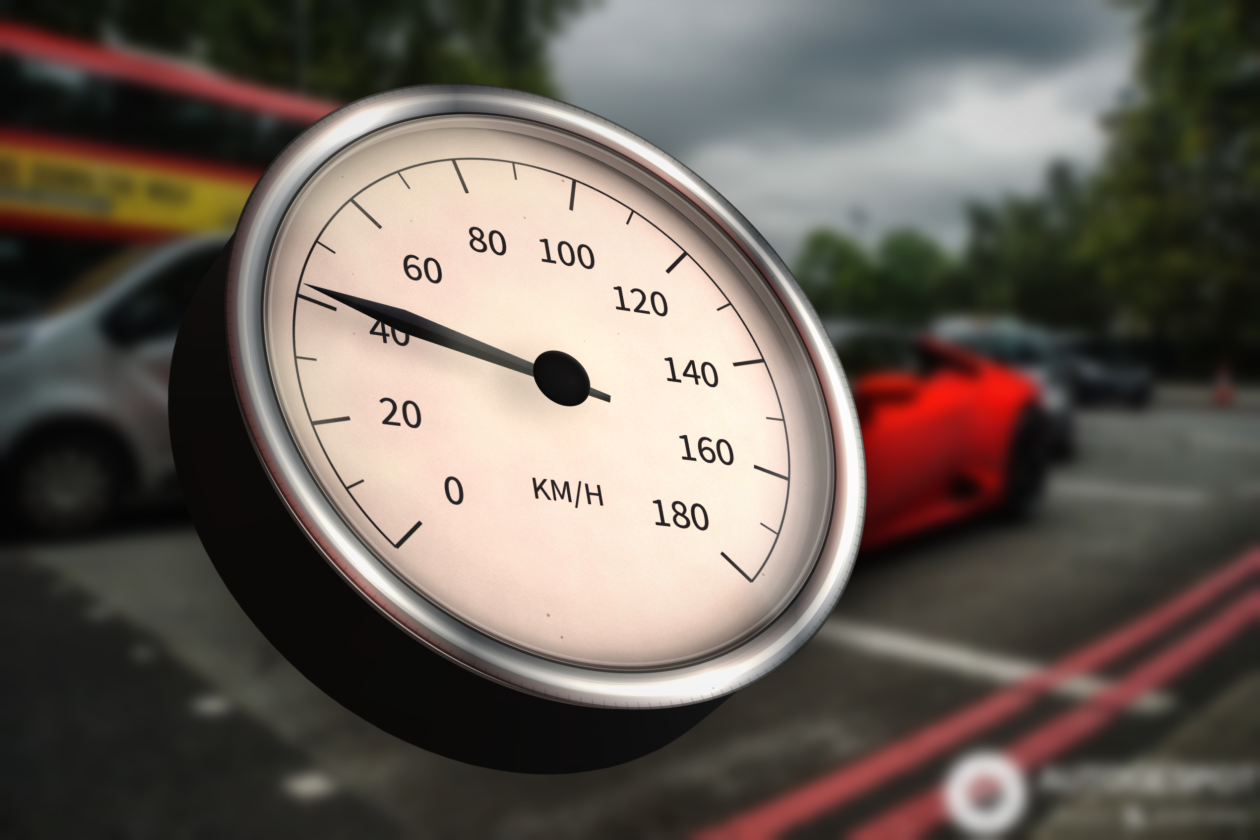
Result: 40
